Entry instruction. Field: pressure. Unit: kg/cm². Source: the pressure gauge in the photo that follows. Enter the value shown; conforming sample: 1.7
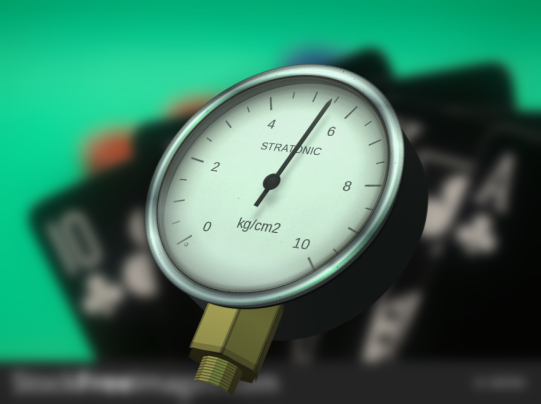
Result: 5.5
